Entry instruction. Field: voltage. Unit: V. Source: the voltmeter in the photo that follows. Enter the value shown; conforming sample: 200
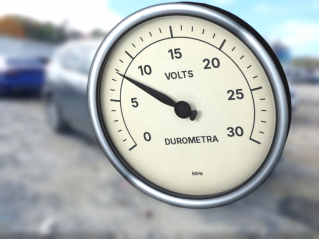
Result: 8
